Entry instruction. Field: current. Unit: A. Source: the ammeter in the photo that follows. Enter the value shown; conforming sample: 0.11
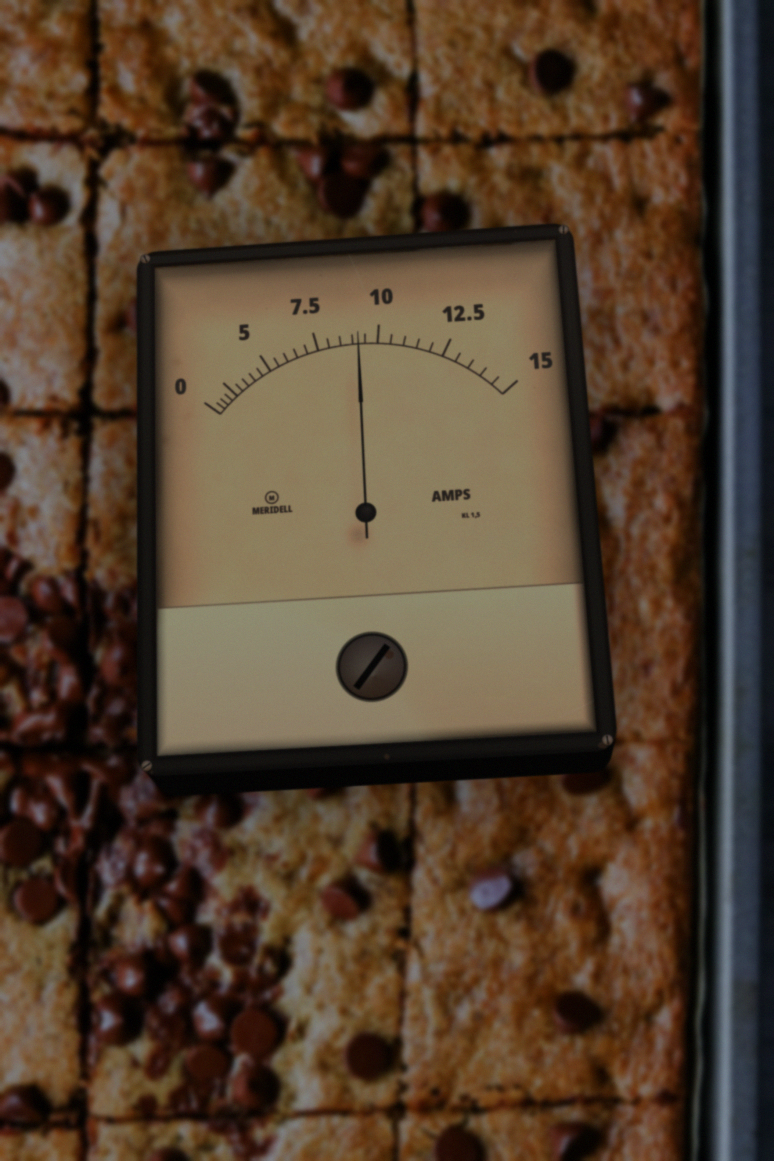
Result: 9.25
